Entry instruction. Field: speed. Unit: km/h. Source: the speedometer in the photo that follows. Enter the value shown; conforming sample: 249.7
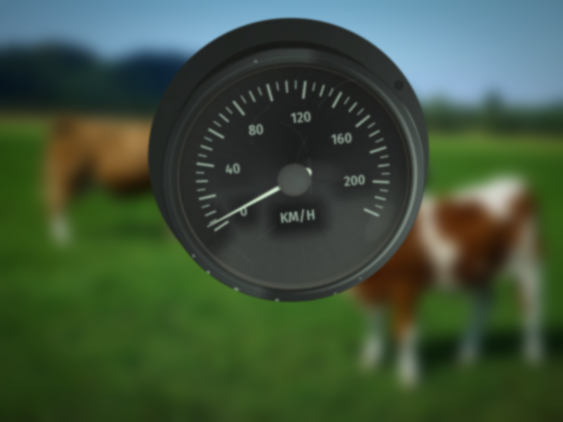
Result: 5
